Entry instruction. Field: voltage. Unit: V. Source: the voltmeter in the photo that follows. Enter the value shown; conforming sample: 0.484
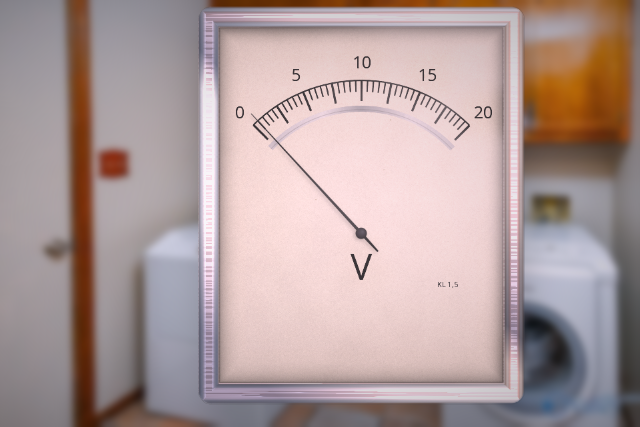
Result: 0.5
